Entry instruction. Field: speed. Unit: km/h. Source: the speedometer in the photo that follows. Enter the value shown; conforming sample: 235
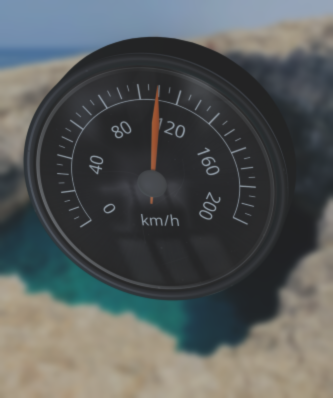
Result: 110
